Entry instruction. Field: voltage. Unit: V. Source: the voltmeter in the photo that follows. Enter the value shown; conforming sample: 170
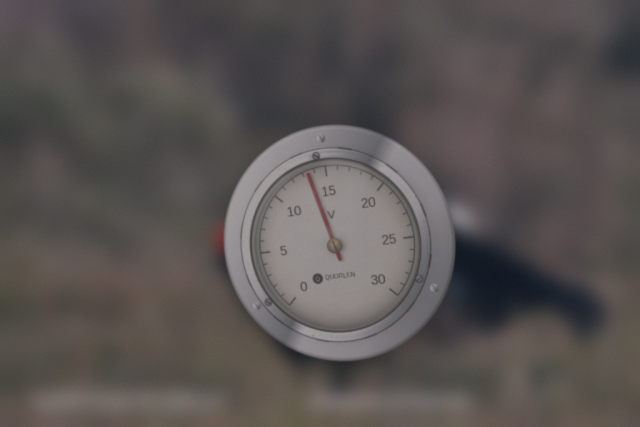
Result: 13.5
